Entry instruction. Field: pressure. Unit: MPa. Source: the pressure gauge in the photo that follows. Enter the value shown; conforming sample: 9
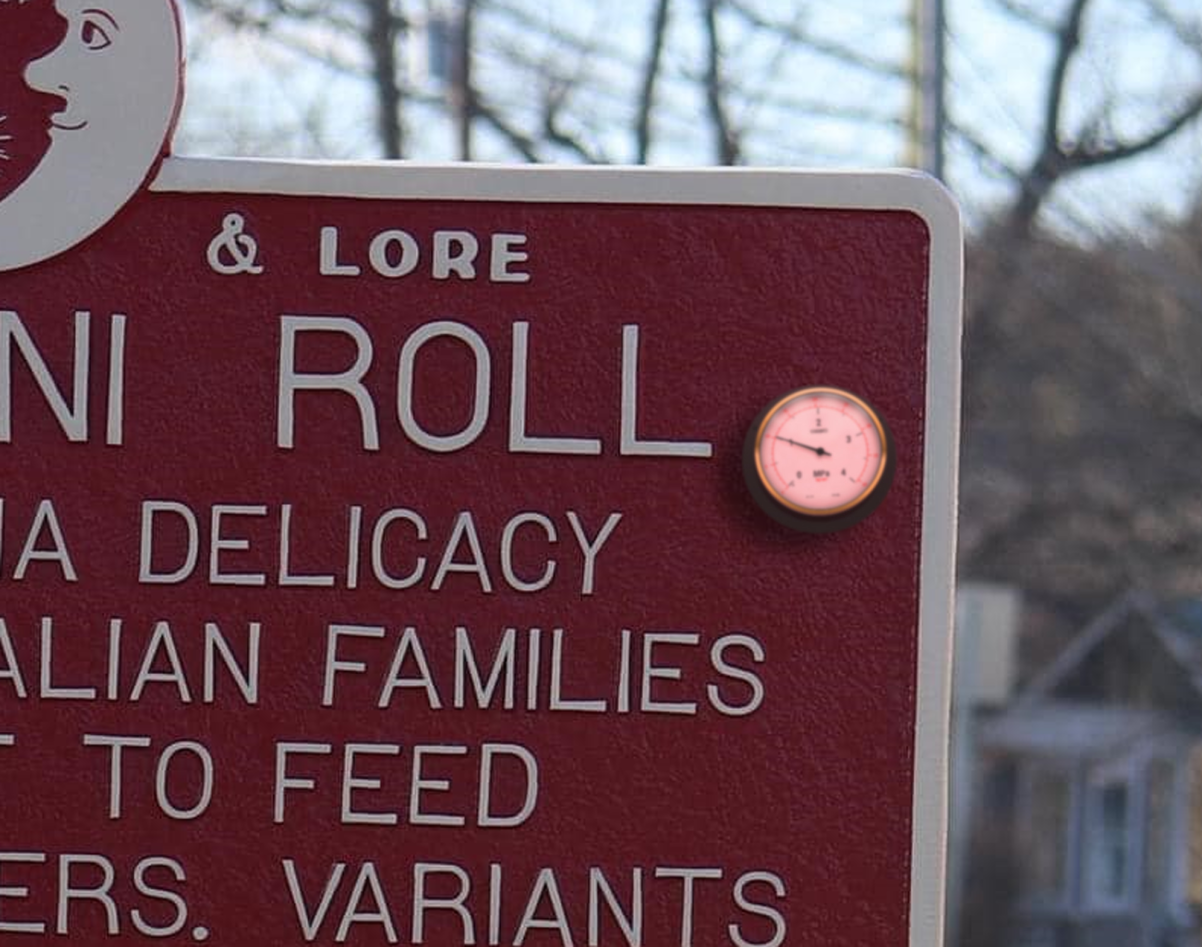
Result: 1
